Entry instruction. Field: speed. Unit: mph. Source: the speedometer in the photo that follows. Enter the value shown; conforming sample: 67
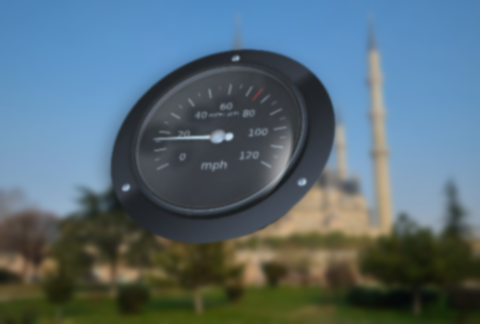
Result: 15
